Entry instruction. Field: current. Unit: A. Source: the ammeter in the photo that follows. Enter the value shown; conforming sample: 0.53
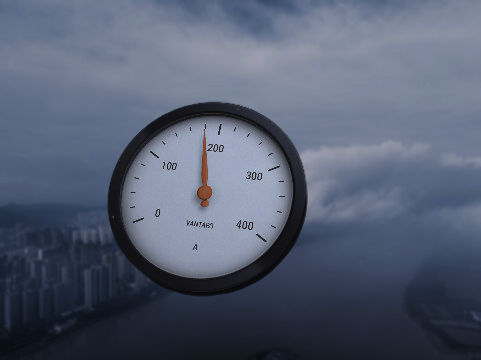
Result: 180
